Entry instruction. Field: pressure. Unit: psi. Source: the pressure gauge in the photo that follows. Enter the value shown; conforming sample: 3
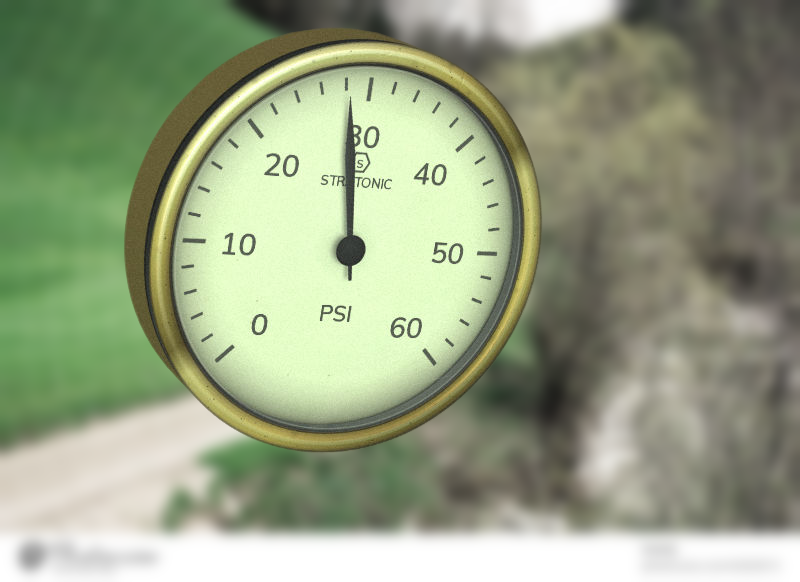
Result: 28
